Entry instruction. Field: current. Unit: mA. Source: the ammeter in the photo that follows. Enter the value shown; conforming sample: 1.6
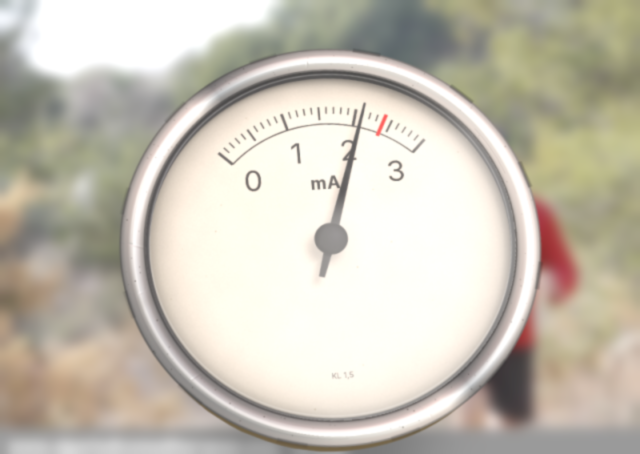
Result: 2.1
